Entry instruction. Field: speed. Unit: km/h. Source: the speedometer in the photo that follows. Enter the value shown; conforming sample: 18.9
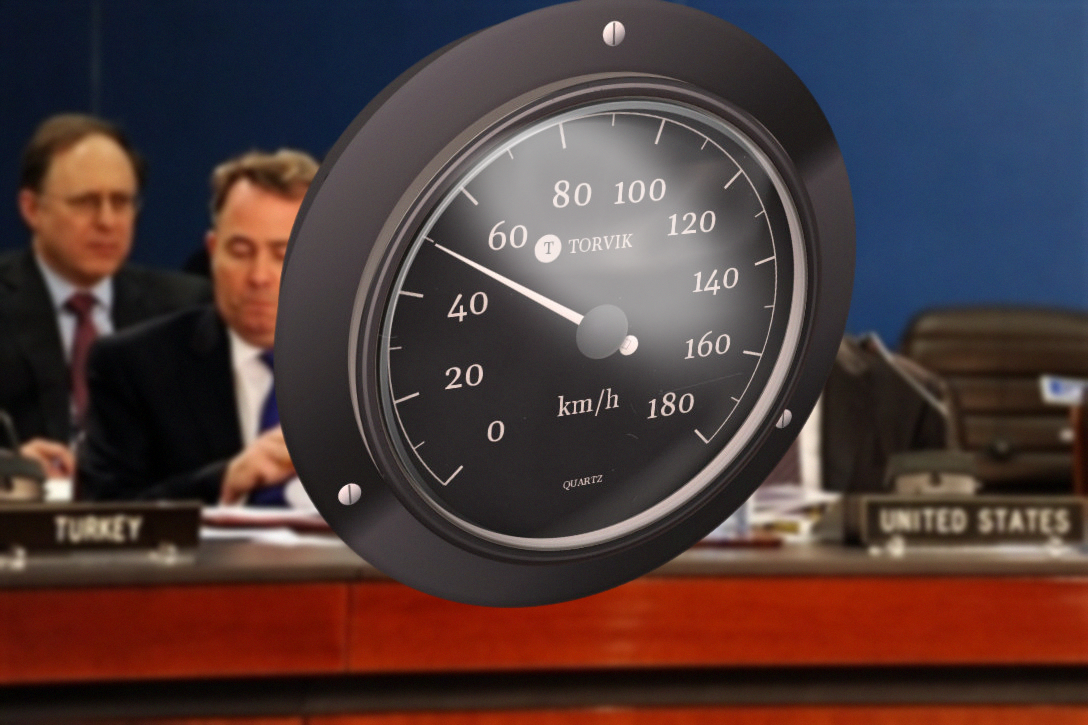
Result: 50
